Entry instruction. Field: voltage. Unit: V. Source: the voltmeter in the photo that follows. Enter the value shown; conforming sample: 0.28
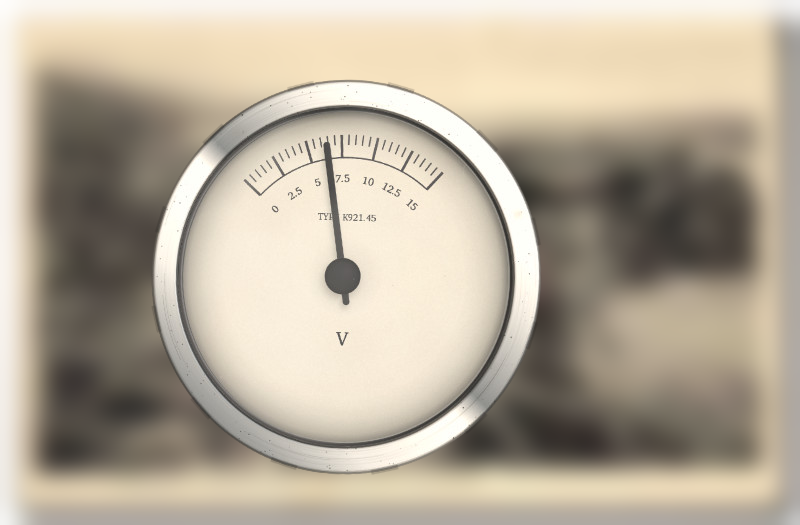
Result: 6.5
